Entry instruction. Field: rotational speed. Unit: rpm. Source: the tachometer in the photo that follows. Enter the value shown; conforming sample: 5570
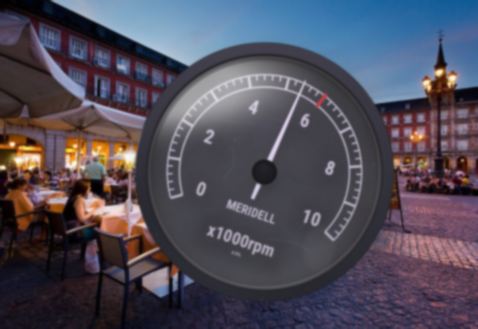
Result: 5400
